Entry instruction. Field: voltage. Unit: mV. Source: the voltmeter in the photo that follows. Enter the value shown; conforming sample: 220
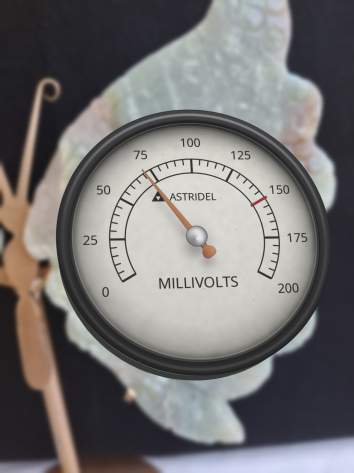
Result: 70
